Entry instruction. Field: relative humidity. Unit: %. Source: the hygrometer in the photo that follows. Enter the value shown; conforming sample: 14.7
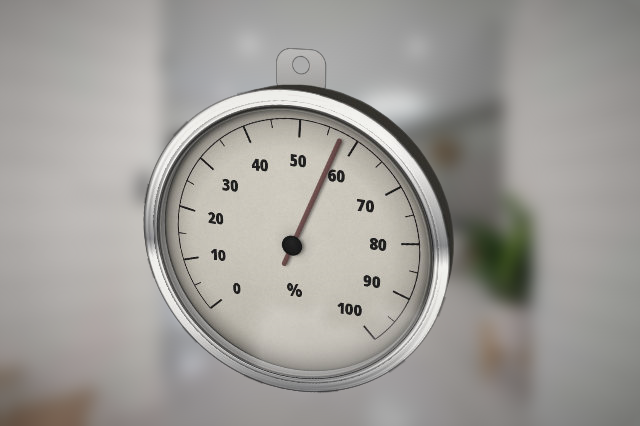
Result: 57.5
